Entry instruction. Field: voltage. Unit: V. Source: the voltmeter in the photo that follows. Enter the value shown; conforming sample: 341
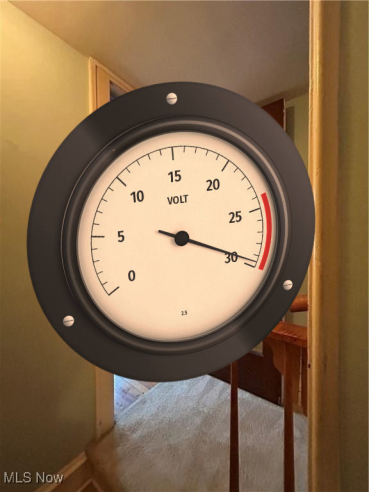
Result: 29.5
